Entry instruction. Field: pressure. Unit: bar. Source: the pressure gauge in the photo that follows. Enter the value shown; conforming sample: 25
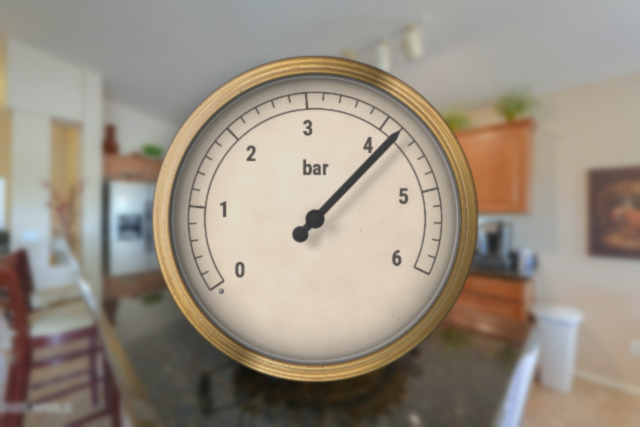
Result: 4.2
